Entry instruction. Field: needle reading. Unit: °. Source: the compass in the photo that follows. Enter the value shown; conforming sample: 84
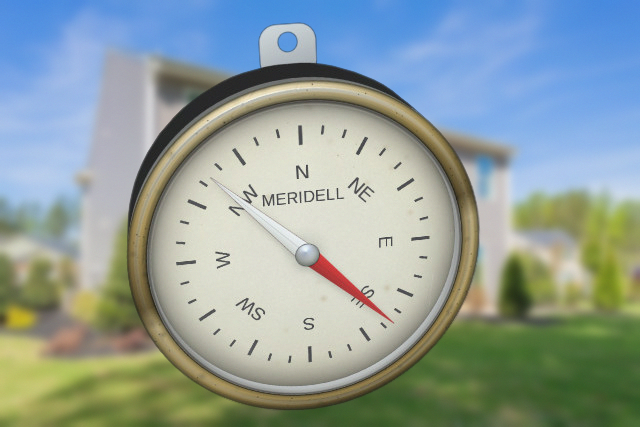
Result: 135
